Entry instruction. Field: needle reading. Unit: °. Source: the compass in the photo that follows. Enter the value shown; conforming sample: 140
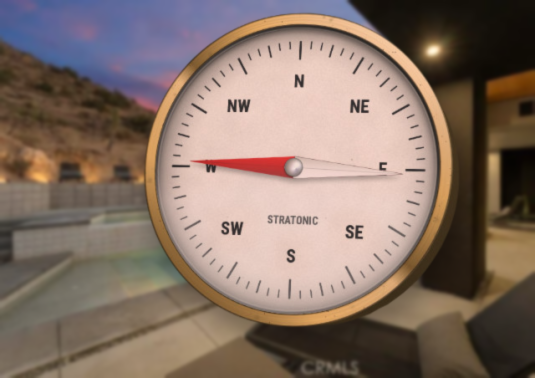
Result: 272.5
